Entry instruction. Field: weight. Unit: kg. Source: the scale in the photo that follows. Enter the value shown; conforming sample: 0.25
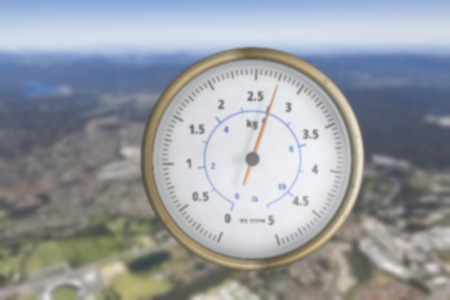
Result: 2.75
